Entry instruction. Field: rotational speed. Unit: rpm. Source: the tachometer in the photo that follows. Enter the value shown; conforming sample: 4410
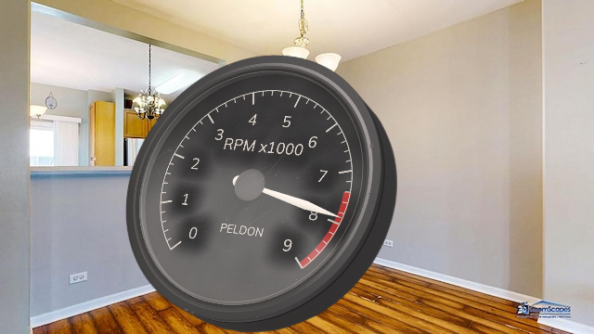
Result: 7900
